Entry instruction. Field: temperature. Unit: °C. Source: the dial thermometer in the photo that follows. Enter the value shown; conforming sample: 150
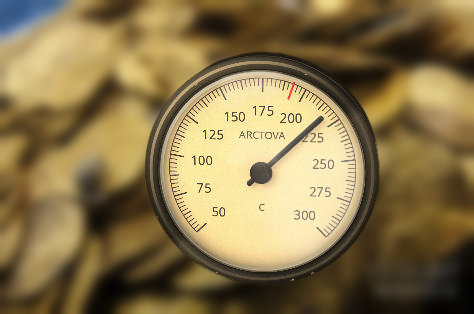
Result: 217.5
